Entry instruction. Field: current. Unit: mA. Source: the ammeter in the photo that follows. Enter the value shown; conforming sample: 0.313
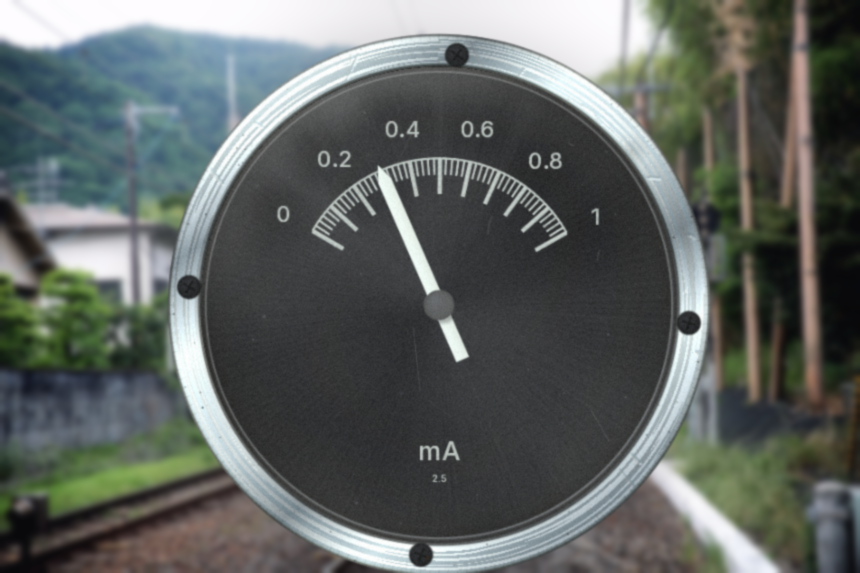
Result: 0.3
